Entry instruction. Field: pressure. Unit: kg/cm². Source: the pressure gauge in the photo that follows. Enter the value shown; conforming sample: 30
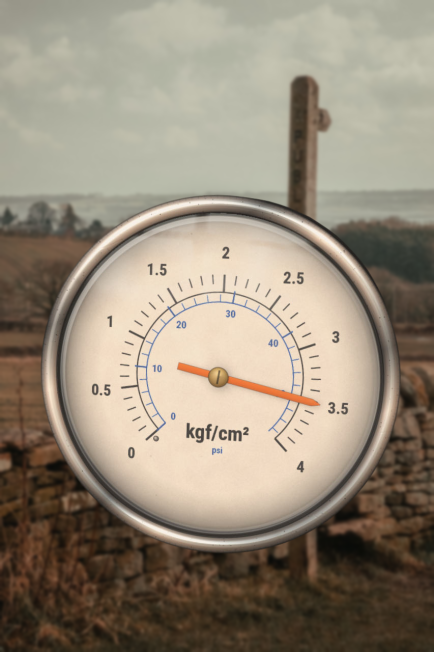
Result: 3.5
